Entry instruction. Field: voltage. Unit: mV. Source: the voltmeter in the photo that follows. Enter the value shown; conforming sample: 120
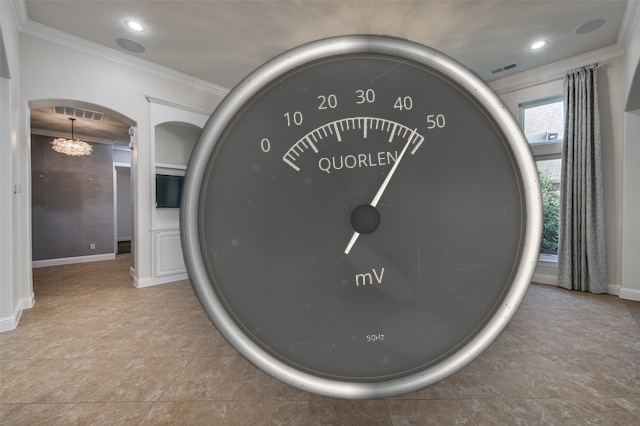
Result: 46
